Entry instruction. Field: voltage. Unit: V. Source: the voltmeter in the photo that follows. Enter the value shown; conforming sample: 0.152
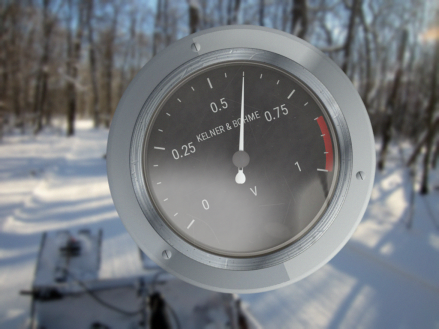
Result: 0.6
